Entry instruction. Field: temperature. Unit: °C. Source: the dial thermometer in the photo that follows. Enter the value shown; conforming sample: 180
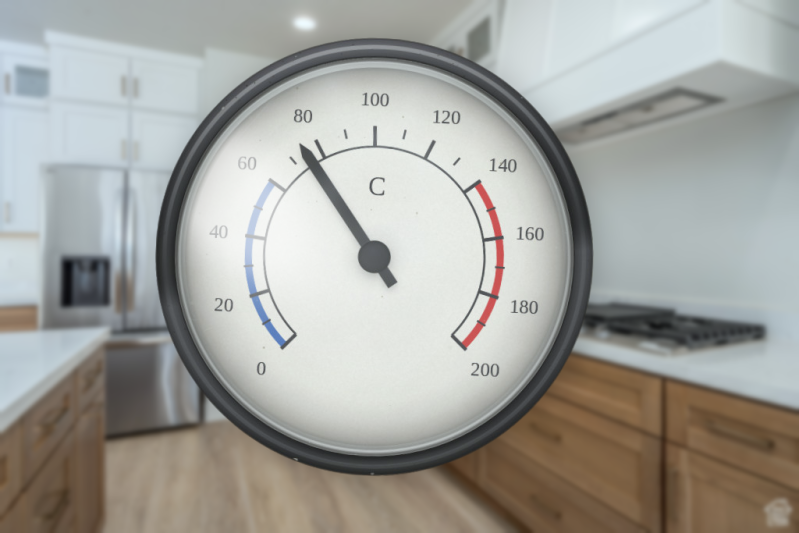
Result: 75
